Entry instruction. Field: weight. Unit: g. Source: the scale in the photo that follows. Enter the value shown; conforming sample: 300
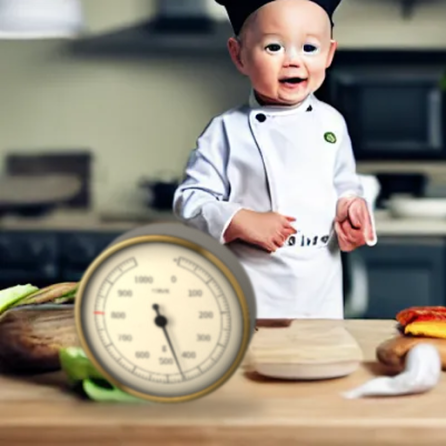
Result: 450
